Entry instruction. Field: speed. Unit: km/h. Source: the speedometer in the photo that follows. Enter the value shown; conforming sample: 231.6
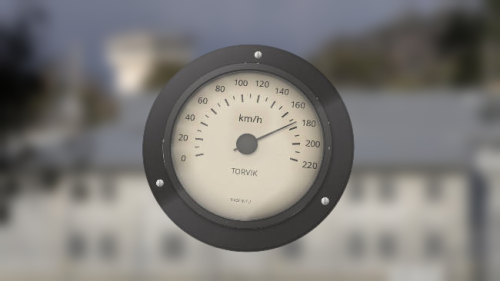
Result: 175
